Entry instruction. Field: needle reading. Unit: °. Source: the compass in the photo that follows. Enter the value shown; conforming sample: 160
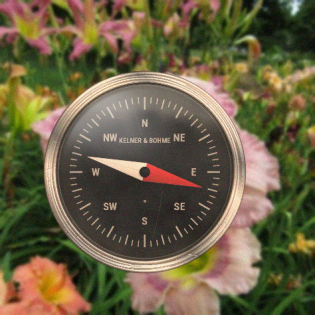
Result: 105
